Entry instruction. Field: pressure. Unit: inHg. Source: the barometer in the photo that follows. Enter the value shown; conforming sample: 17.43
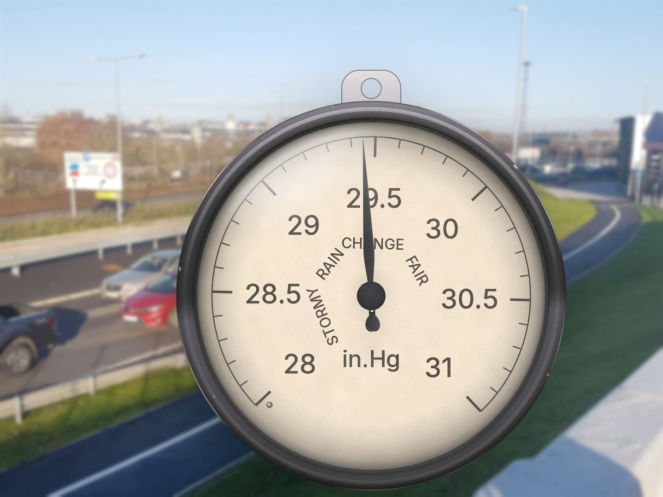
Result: 29.45
